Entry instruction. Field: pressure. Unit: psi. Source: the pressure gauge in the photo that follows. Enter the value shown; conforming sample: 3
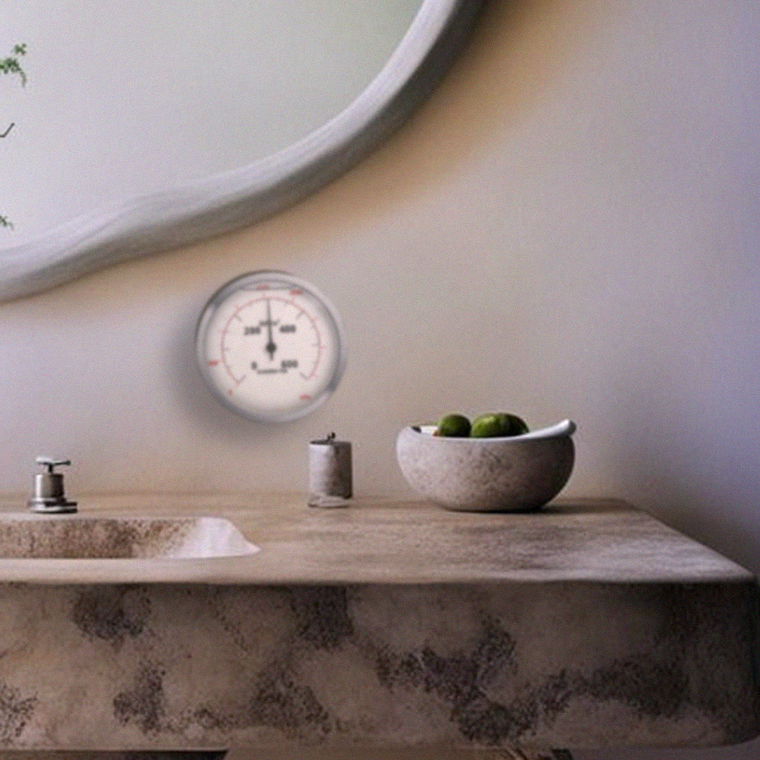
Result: 300
